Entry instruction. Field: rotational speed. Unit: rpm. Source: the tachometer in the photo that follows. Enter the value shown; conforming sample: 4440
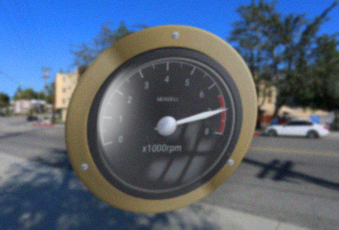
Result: 7000
